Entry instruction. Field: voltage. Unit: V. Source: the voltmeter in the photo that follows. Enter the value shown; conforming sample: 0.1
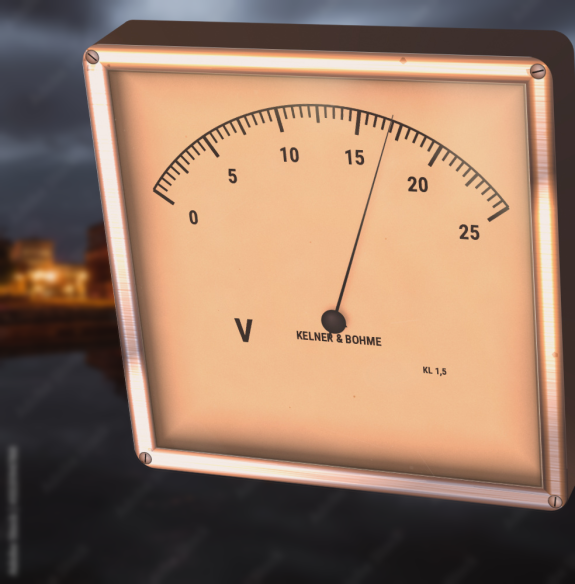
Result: 17
